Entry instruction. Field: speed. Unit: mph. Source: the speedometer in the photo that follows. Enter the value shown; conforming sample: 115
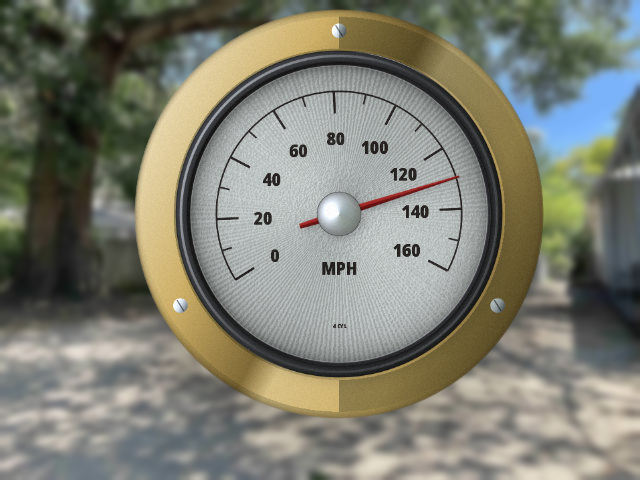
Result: 130
